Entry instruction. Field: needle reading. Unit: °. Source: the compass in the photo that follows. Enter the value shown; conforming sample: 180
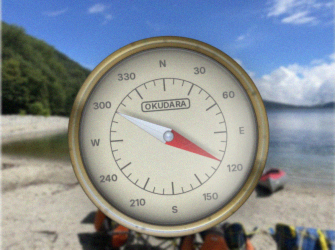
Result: 120
